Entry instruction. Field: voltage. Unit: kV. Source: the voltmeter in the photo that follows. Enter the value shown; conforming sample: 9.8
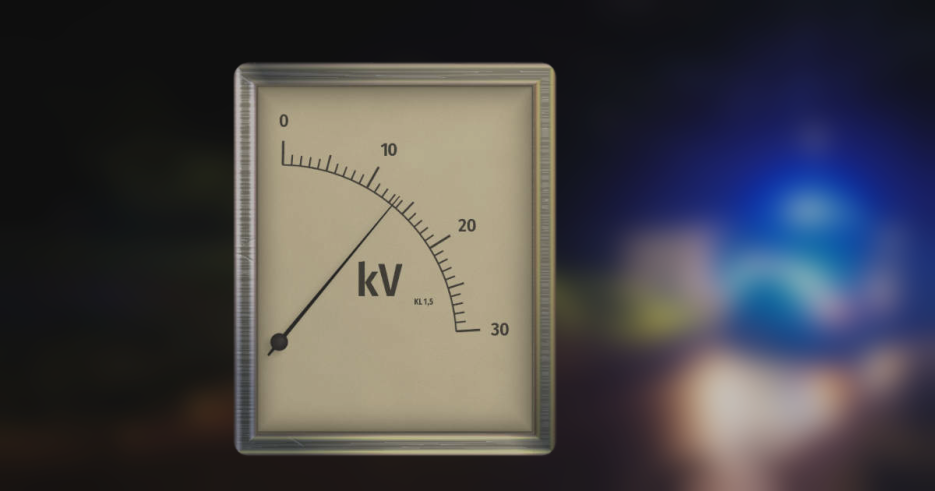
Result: 13.5
